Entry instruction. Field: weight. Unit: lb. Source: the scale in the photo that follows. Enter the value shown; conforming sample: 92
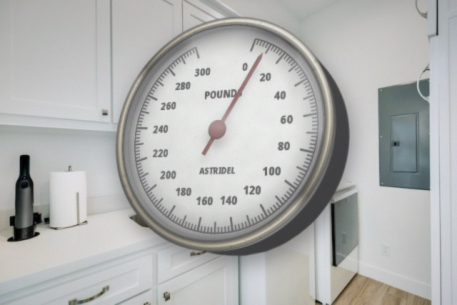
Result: 10
